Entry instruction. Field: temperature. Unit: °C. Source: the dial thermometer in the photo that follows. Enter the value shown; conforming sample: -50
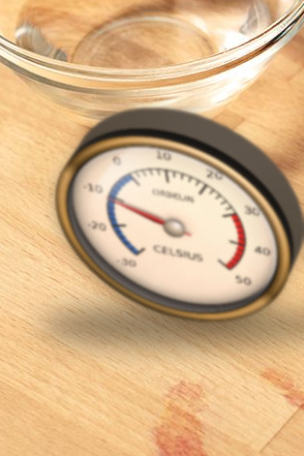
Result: -10
